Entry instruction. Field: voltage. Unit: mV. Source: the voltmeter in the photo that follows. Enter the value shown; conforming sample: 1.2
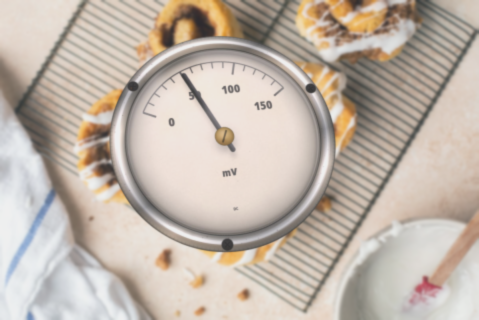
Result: 50
